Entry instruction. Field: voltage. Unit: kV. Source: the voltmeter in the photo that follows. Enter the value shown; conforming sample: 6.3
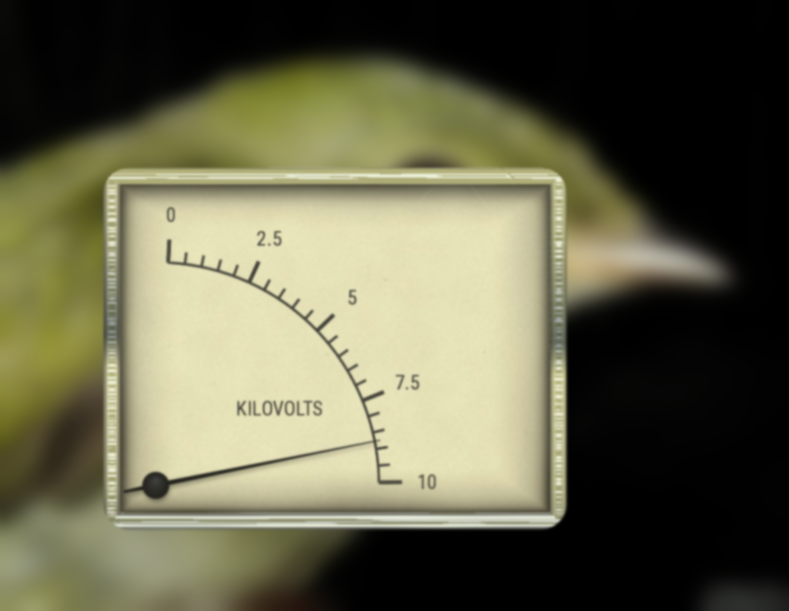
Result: 8.75
